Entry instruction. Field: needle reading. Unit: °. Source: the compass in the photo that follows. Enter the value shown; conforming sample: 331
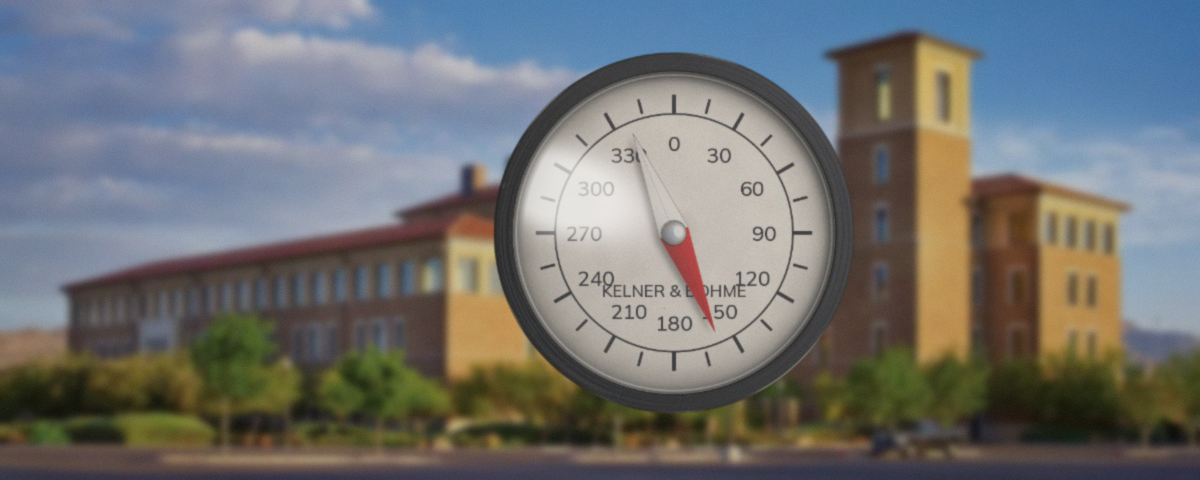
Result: 157.5
